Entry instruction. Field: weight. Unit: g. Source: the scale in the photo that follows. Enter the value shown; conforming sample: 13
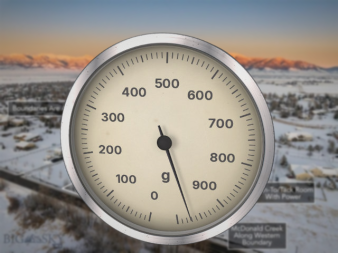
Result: 970
